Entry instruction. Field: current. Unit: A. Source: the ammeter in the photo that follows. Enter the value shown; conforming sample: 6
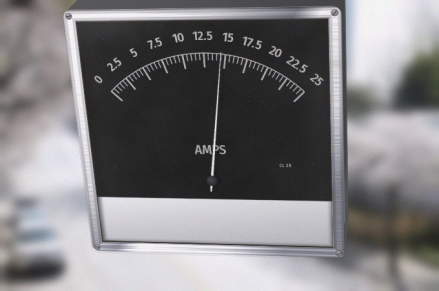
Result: 14.5
